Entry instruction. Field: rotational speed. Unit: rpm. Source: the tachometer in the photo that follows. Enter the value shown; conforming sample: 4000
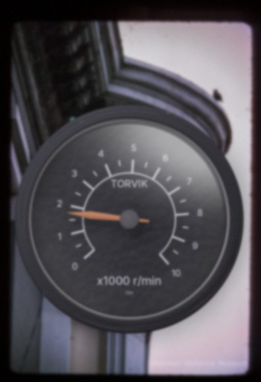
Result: 1750
